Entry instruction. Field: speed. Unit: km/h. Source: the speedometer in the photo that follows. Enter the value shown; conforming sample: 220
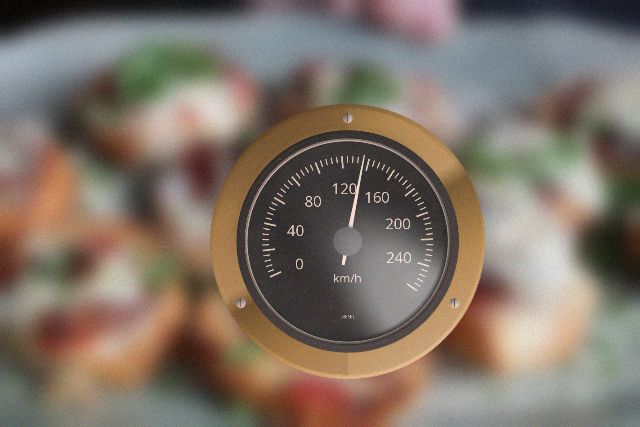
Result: 136
